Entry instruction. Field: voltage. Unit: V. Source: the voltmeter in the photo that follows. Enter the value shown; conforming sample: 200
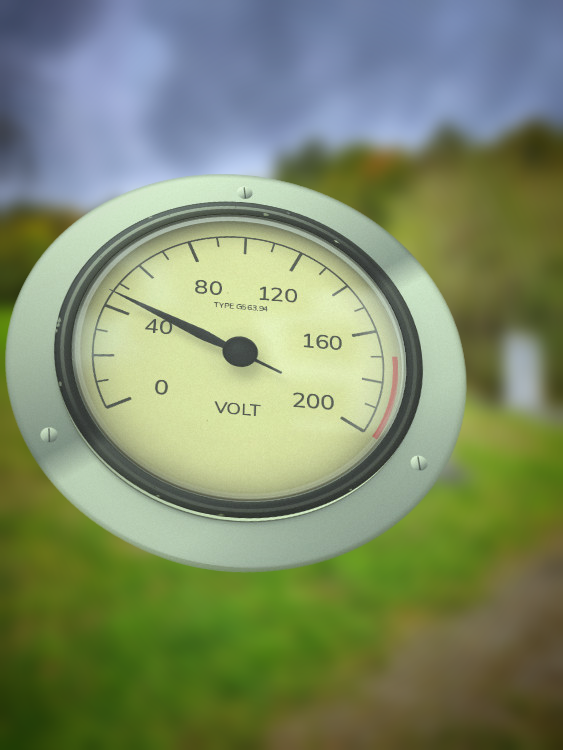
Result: 45
